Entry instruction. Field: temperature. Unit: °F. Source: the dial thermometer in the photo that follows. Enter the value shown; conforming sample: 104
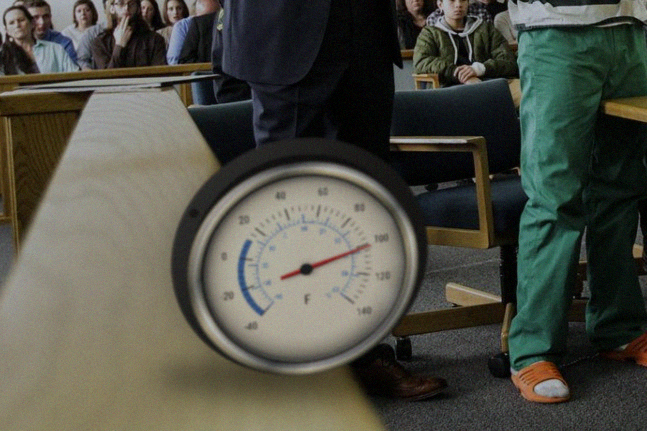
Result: 100
